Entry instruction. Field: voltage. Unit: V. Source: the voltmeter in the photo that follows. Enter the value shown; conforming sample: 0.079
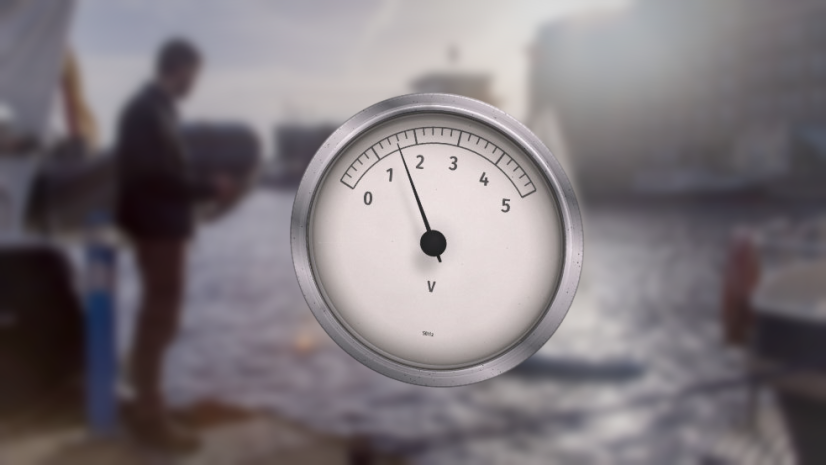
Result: 1.6
